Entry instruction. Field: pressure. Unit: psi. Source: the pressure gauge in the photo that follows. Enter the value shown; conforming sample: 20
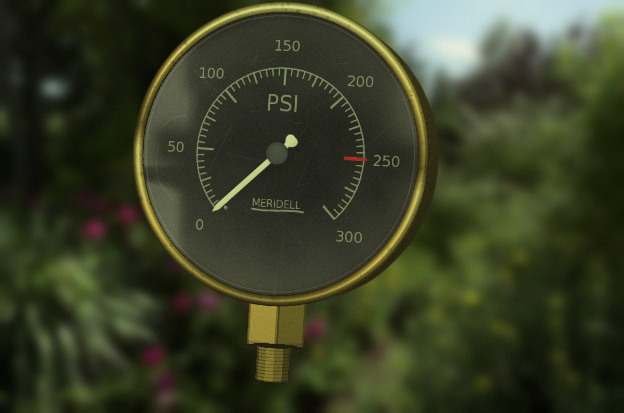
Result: 0
